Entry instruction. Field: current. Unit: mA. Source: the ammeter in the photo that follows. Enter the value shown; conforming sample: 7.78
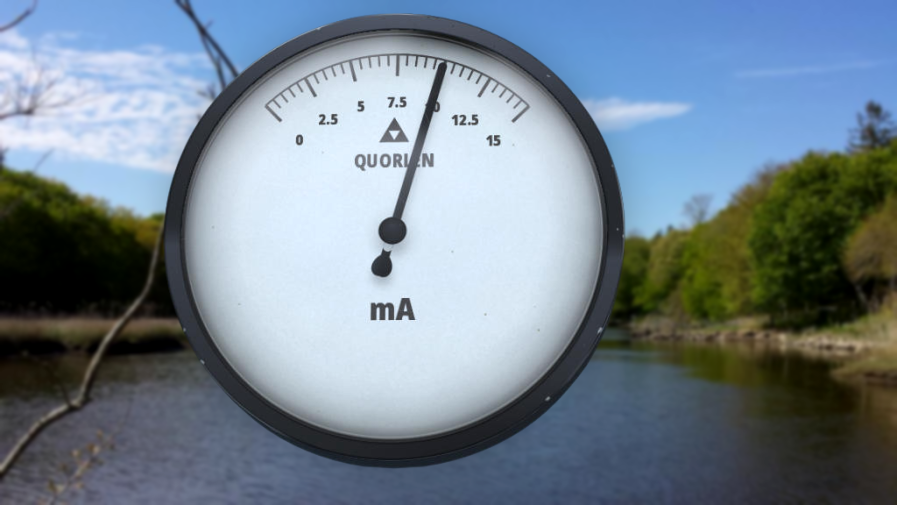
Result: 10
